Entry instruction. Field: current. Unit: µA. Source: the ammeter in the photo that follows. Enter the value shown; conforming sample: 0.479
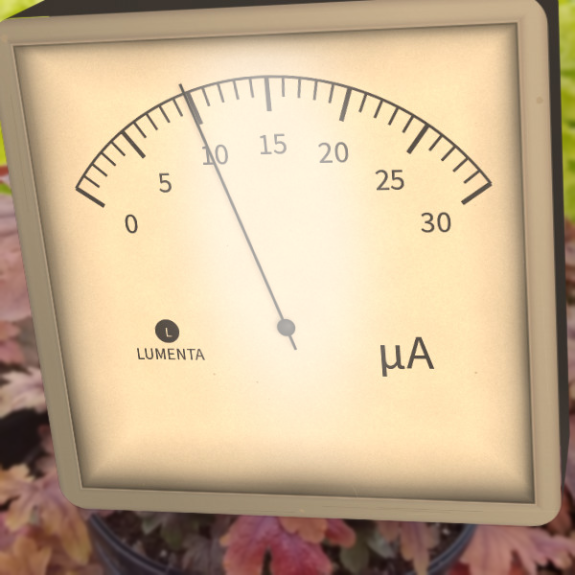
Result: 10
